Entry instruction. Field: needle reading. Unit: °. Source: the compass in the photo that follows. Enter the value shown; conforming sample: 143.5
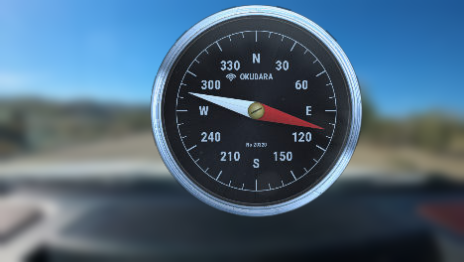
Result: 105
